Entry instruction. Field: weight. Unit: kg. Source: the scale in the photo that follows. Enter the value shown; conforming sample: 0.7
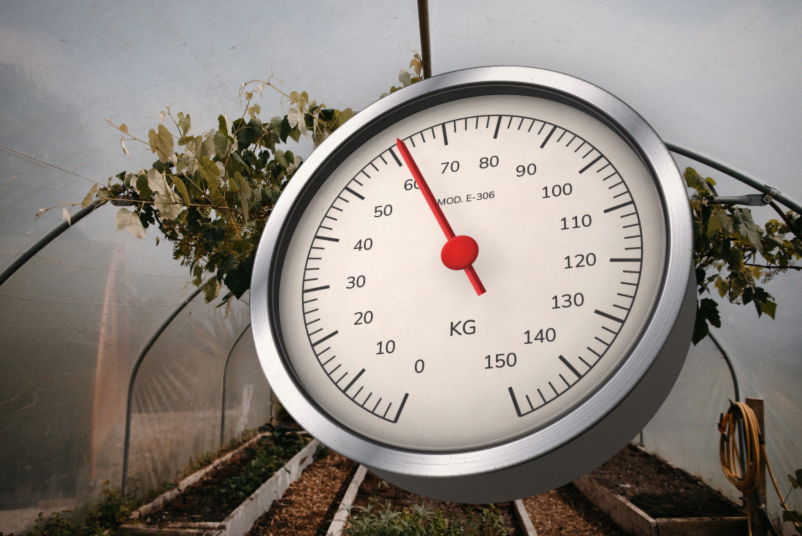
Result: 62
